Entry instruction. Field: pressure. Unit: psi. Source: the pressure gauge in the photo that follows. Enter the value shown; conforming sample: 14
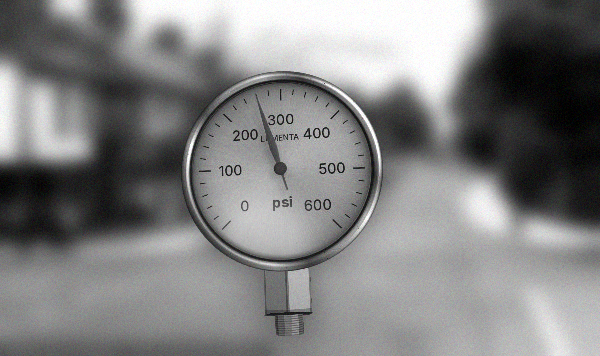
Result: 260
